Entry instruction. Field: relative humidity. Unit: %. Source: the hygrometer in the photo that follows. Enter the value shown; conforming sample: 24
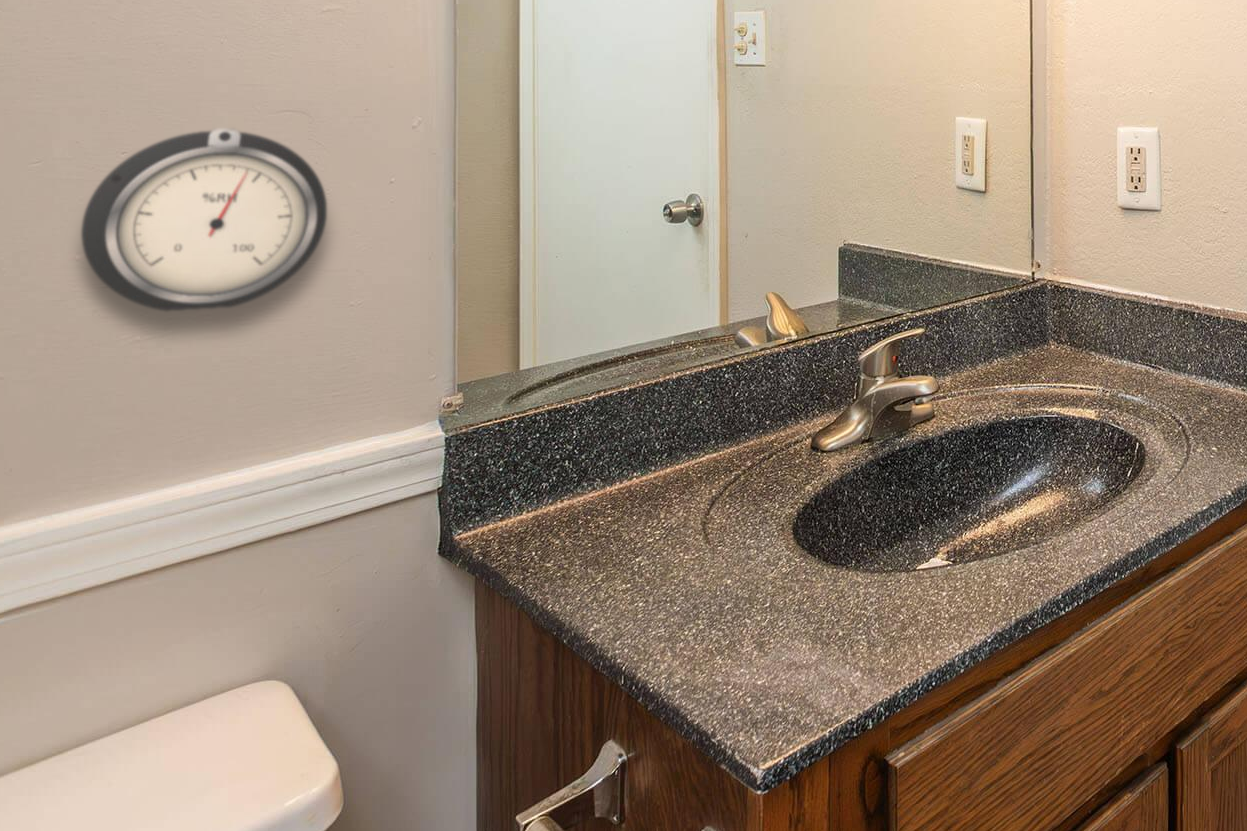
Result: 56
